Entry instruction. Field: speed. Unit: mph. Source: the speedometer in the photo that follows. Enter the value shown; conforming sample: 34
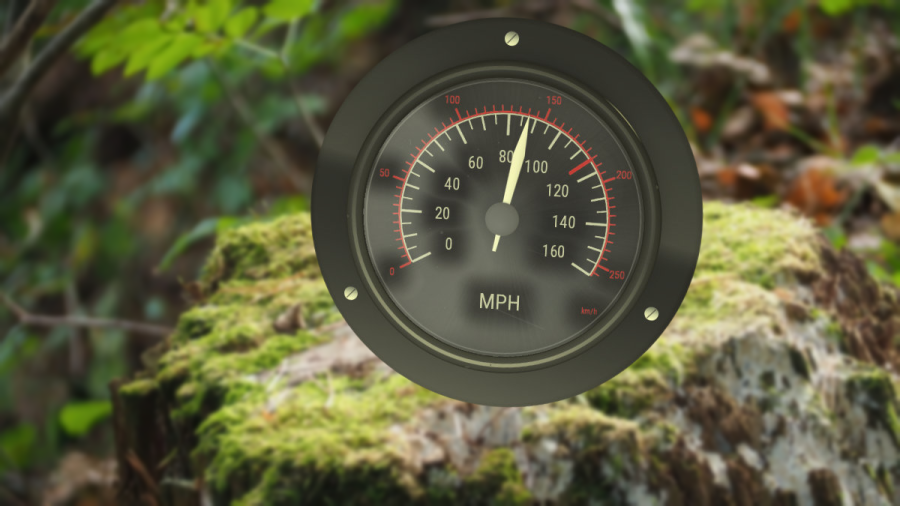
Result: 87.5
